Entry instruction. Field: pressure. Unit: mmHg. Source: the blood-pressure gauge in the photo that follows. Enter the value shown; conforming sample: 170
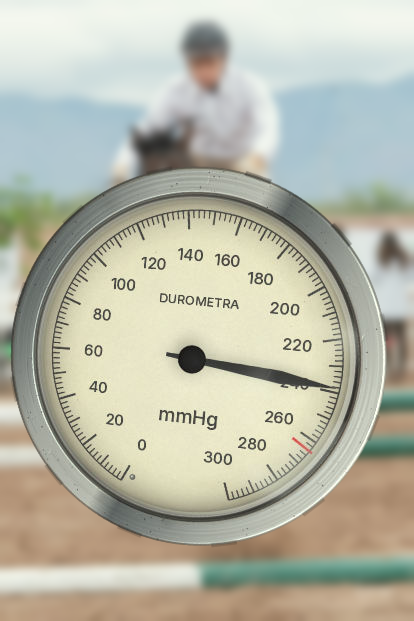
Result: 238
